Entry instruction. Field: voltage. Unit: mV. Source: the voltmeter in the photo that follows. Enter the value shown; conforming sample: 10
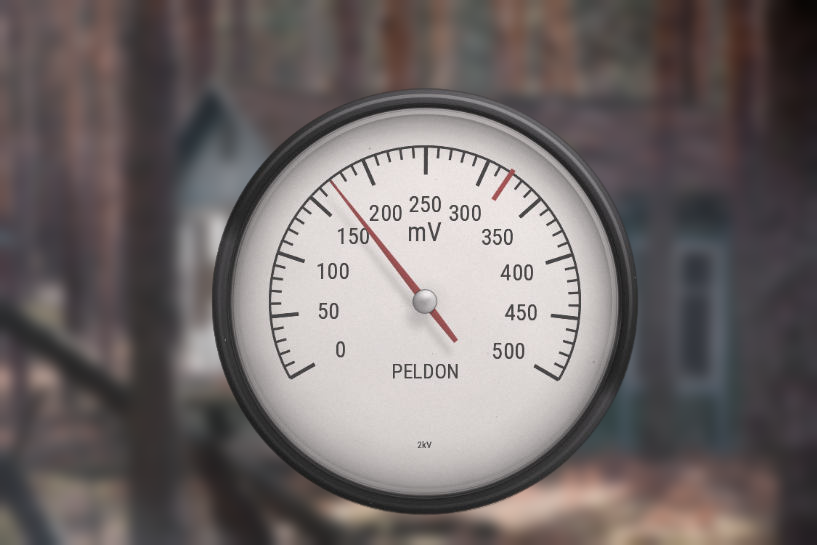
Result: 170
